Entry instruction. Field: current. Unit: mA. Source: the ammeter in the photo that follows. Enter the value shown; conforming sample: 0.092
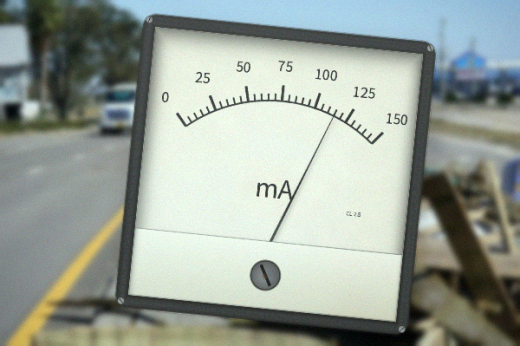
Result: 115
